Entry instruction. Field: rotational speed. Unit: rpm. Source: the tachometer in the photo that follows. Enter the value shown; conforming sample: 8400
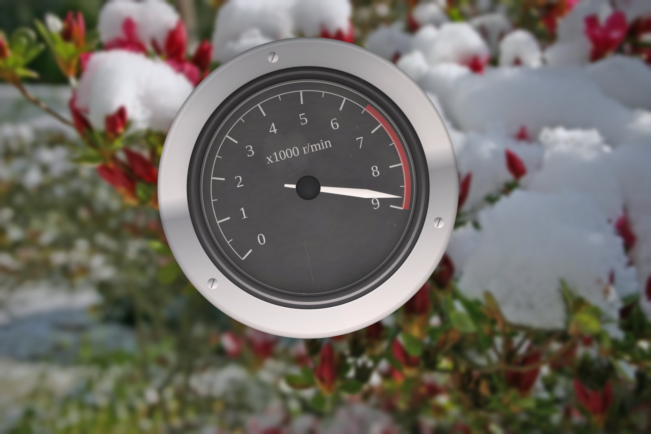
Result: 8750
